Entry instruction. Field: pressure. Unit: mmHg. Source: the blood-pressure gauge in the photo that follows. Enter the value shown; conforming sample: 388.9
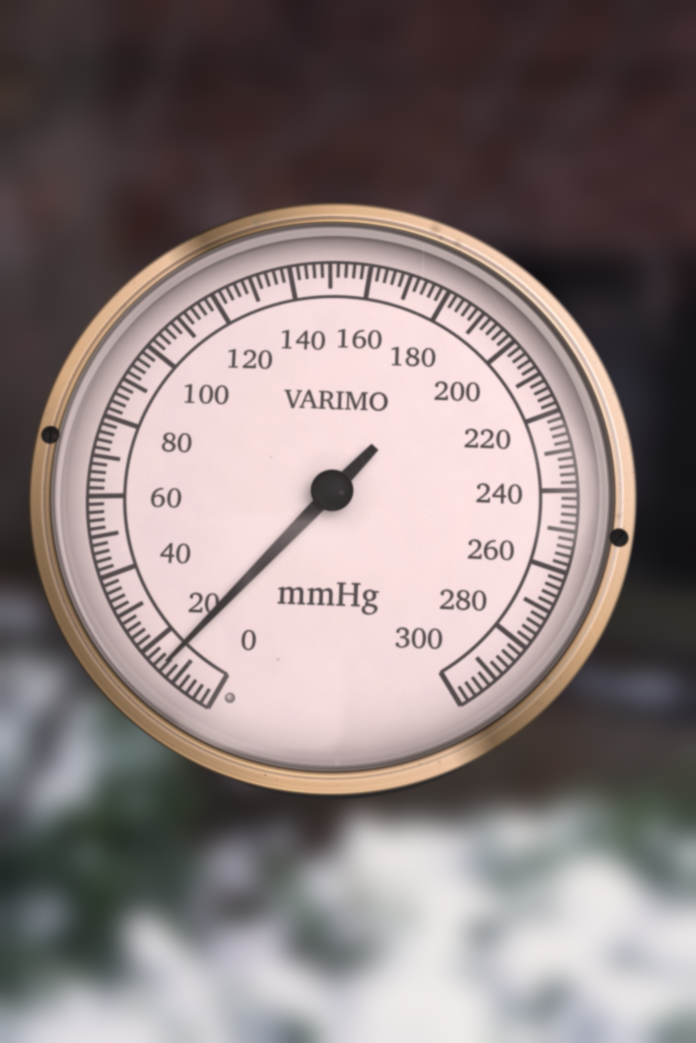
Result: 14
